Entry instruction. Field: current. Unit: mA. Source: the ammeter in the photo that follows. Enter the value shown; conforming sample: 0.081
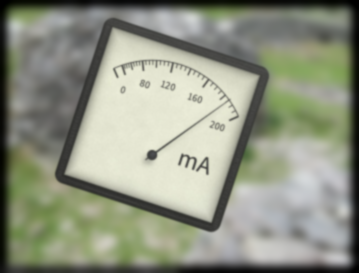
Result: 185
